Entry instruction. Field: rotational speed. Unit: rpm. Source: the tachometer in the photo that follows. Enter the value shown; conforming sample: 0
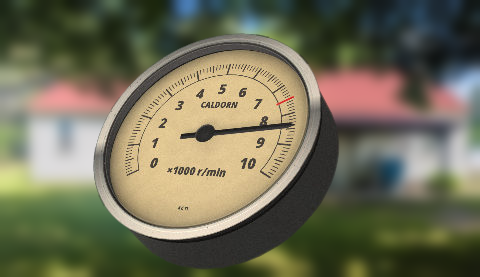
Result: 8500
